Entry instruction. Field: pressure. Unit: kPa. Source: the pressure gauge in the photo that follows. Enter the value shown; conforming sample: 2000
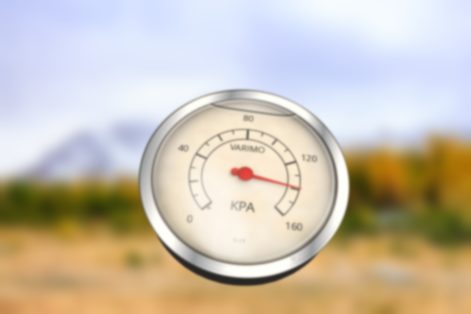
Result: 140
